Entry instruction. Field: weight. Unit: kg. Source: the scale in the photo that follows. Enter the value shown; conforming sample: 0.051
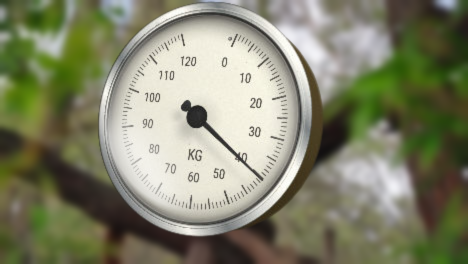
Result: 40
